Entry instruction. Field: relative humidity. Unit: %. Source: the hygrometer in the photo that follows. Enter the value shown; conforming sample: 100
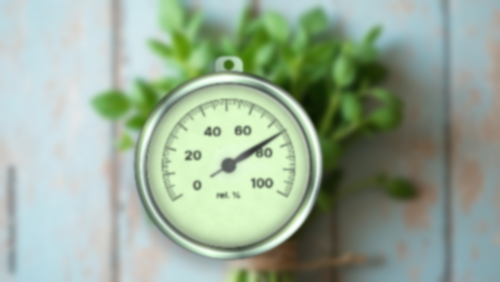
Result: 75
